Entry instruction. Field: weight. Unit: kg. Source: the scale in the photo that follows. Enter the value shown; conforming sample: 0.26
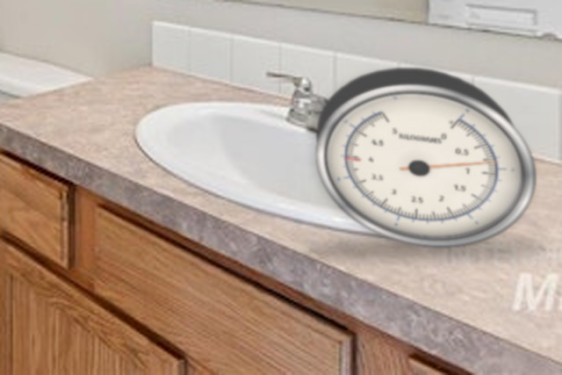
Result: 0.75
